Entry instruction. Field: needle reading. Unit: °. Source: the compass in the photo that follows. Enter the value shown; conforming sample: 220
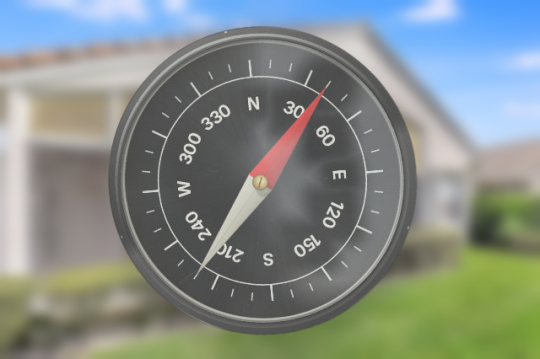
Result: 40
